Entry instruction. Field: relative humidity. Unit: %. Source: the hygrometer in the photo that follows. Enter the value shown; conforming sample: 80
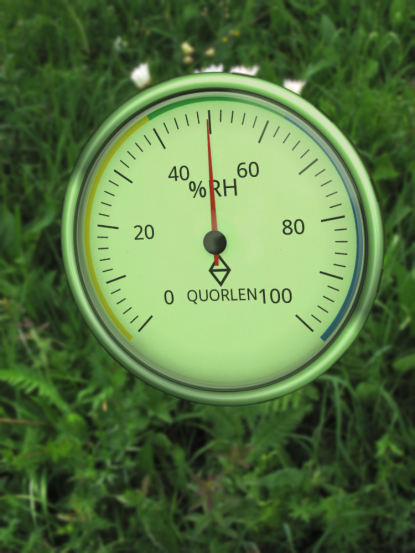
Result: 50
